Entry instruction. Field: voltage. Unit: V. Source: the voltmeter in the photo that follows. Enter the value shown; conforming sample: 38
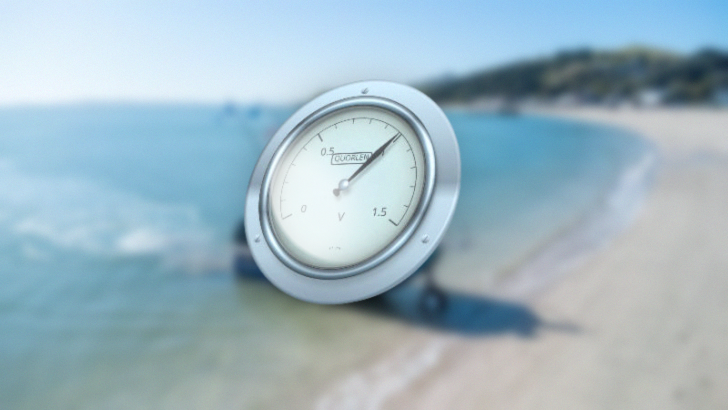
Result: 1
